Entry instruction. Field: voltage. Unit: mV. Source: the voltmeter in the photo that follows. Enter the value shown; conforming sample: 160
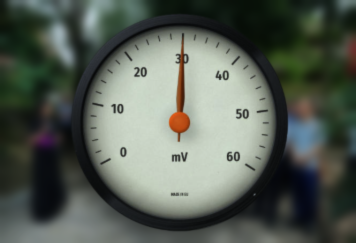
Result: 30
